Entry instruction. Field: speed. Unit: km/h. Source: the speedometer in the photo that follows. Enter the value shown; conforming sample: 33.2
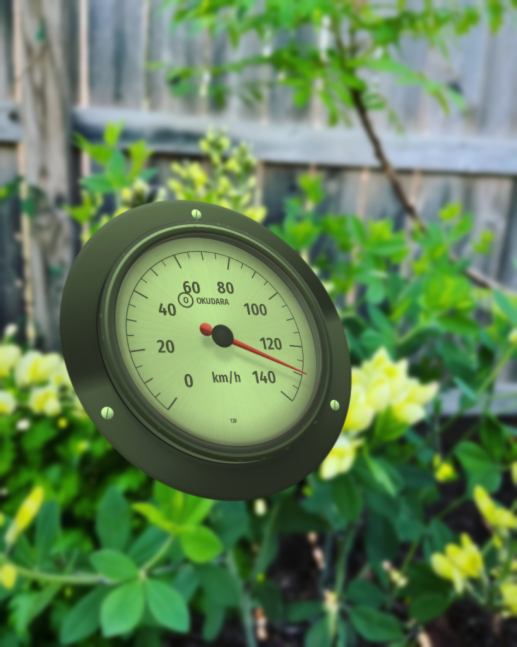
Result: 130
